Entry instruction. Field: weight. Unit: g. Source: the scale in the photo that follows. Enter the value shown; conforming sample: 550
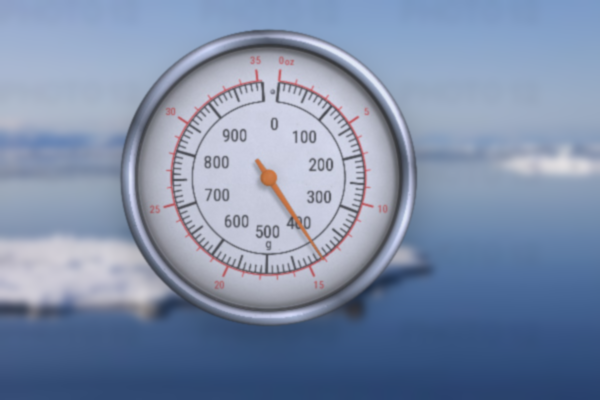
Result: 400
